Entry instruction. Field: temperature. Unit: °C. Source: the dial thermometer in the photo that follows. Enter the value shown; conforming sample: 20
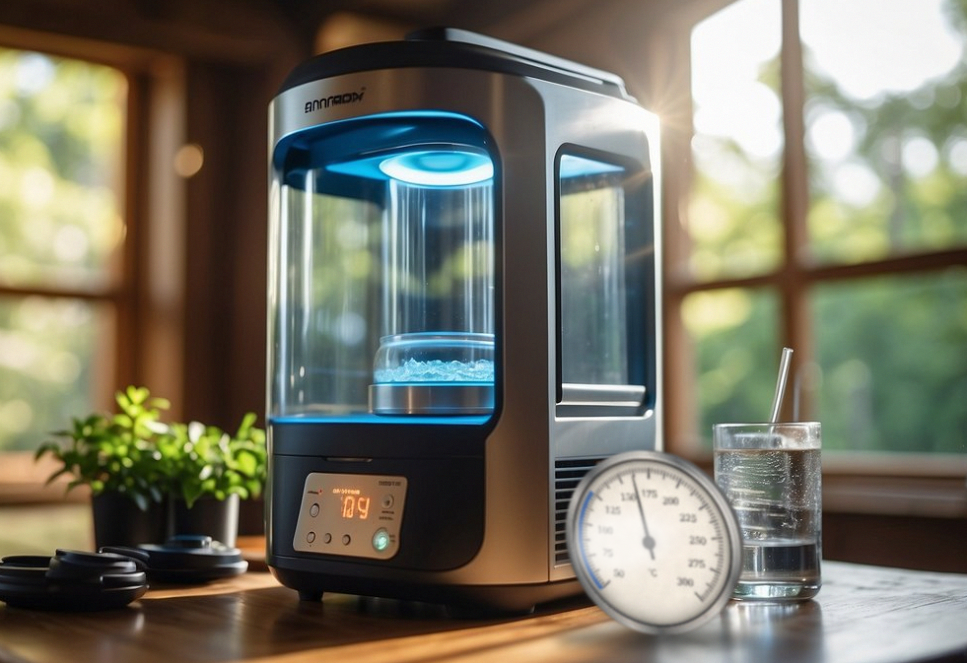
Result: 162.5
